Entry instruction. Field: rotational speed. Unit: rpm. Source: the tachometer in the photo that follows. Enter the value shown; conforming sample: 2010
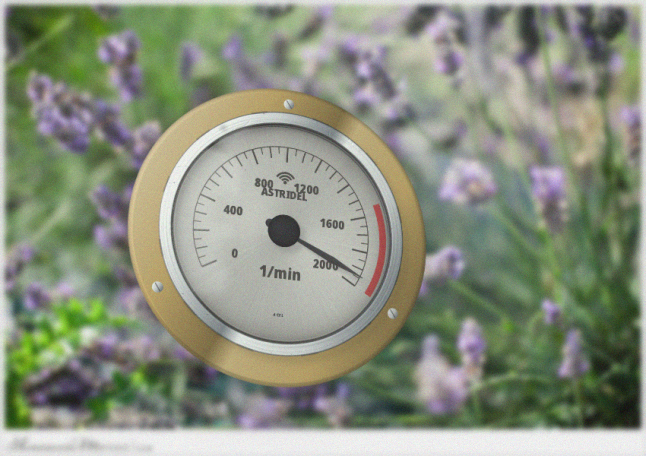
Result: 1950
